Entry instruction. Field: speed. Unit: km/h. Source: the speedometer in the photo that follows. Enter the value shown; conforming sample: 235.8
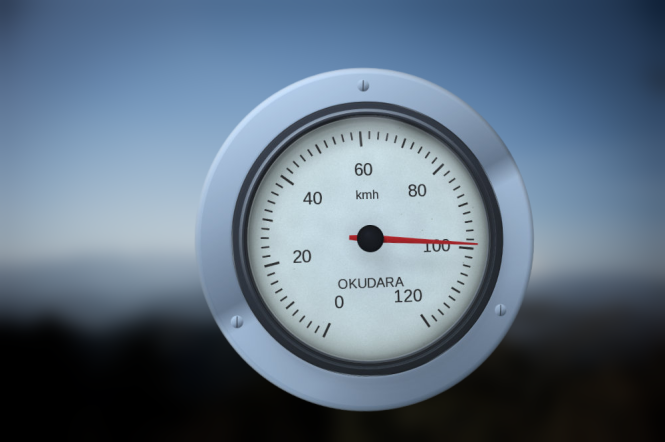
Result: 99
